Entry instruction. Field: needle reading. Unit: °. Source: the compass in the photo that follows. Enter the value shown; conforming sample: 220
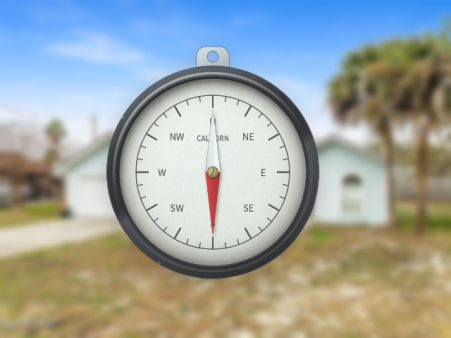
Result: 180
